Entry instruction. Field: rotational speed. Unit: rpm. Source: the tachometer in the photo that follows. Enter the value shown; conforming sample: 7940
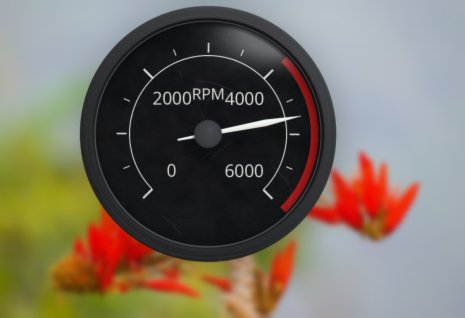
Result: 4750
